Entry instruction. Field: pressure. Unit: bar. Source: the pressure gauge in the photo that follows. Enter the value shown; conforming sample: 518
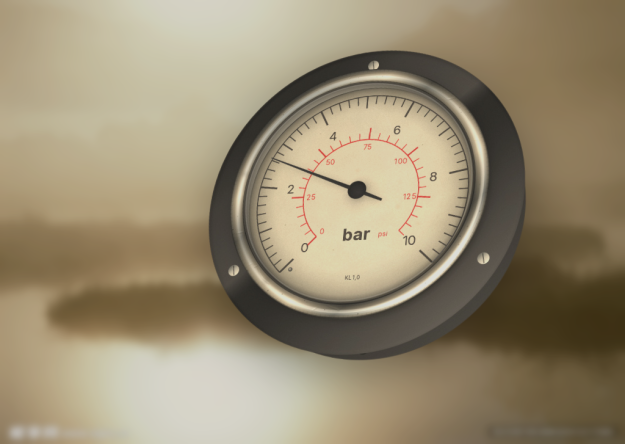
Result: 2.6
